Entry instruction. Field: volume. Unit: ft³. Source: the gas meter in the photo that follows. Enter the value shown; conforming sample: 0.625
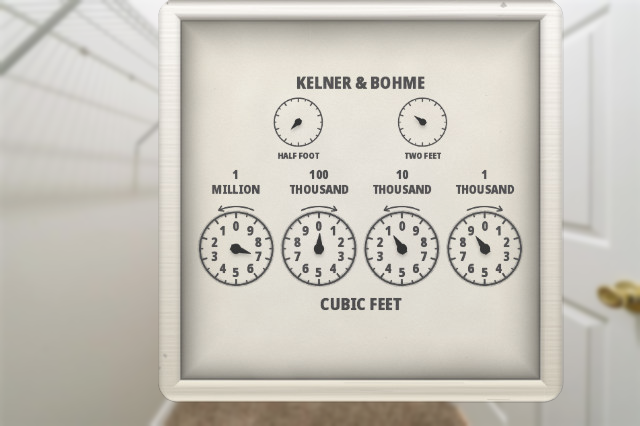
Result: 700900
